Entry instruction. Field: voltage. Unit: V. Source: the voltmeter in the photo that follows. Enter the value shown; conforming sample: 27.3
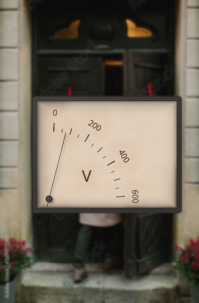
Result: 75
